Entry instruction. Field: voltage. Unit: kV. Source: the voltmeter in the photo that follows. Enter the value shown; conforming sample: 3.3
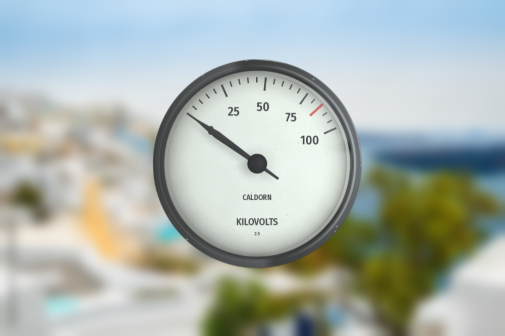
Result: 0
